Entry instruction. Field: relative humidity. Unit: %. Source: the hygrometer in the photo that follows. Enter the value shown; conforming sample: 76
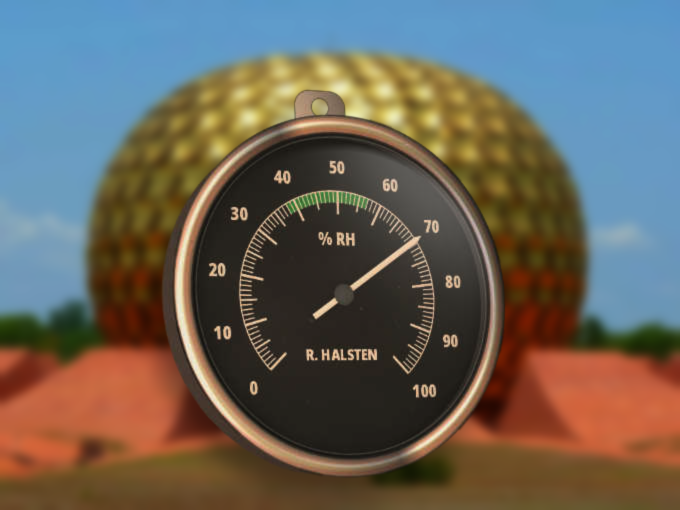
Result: 70
